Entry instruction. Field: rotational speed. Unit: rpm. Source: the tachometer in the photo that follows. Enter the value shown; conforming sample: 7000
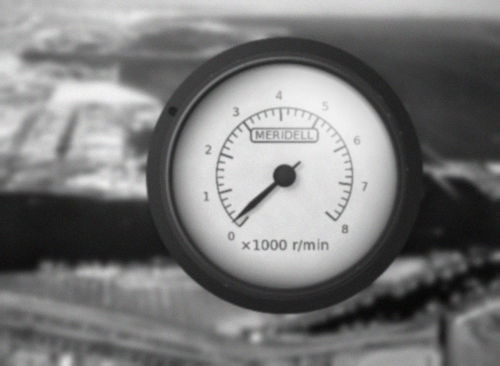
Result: 200
